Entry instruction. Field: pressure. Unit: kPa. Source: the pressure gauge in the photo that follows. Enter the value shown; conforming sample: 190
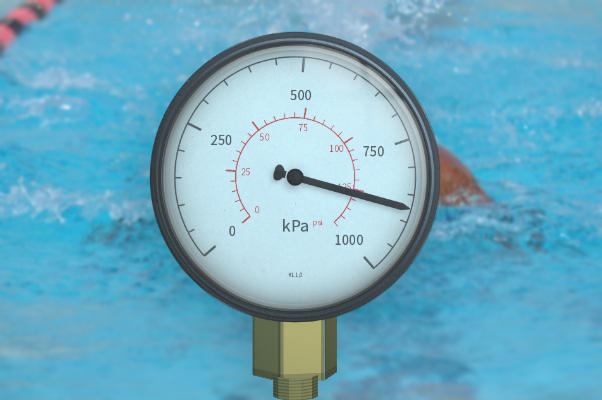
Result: 875
